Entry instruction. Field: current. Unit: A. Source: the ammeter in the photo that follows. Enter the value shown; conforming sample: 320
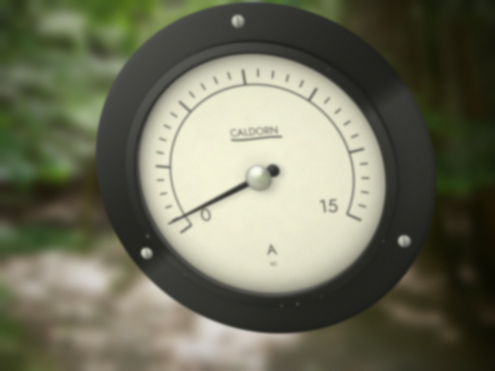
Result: 0.5
